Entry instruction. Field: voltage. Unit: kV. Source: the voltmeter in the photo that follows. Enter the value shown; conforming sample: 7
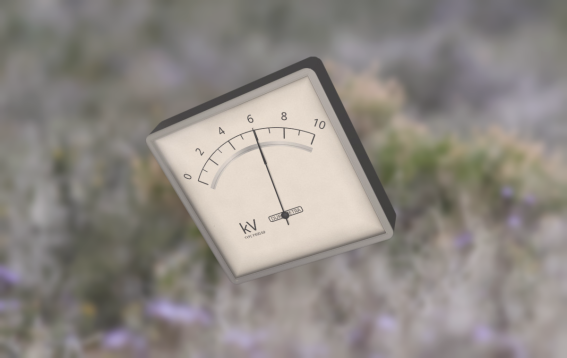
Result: 6
